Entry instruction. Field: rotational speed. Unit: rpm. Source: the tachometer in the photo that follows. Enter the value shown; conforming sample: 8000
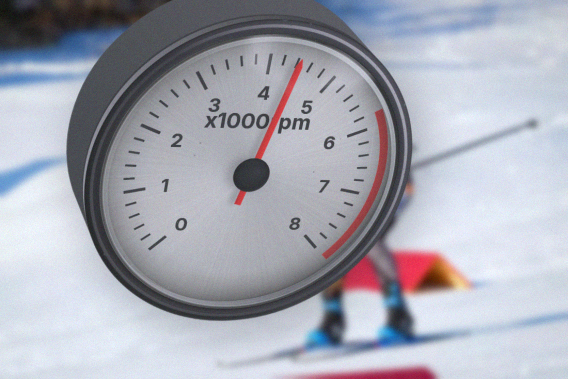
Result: 4400
